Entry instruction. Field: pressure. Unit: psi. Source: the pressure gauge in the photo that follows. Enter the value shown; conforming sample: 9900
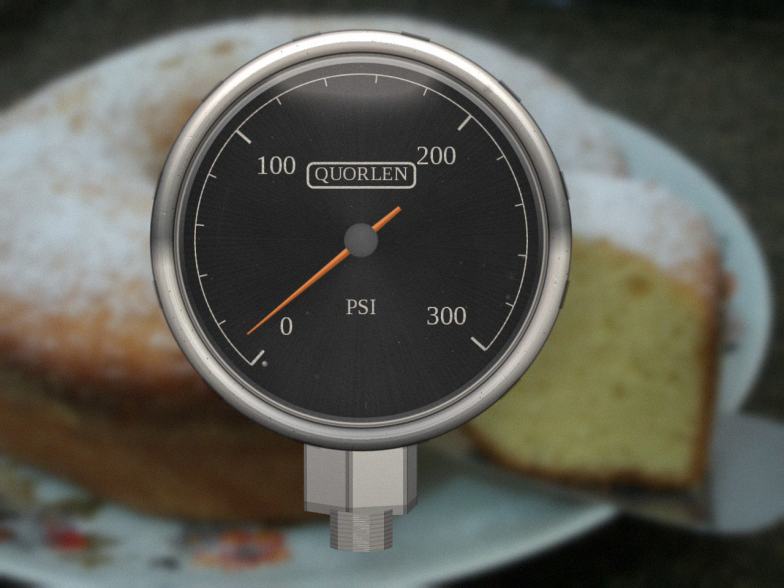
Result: 10
